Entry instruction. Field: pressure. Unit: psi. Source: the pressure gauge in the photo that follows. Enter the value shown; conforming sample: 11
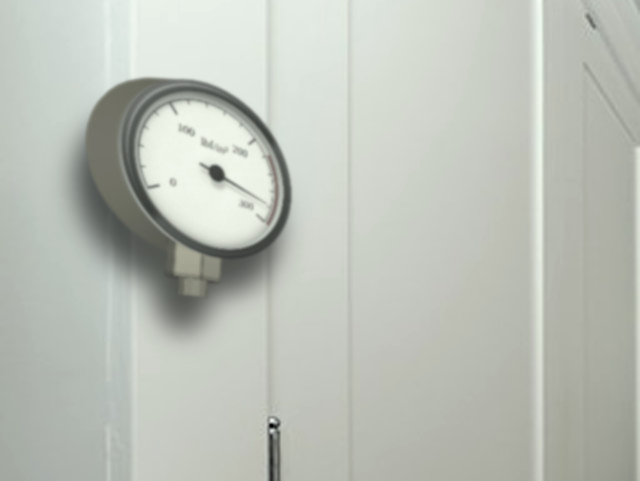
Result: 280
